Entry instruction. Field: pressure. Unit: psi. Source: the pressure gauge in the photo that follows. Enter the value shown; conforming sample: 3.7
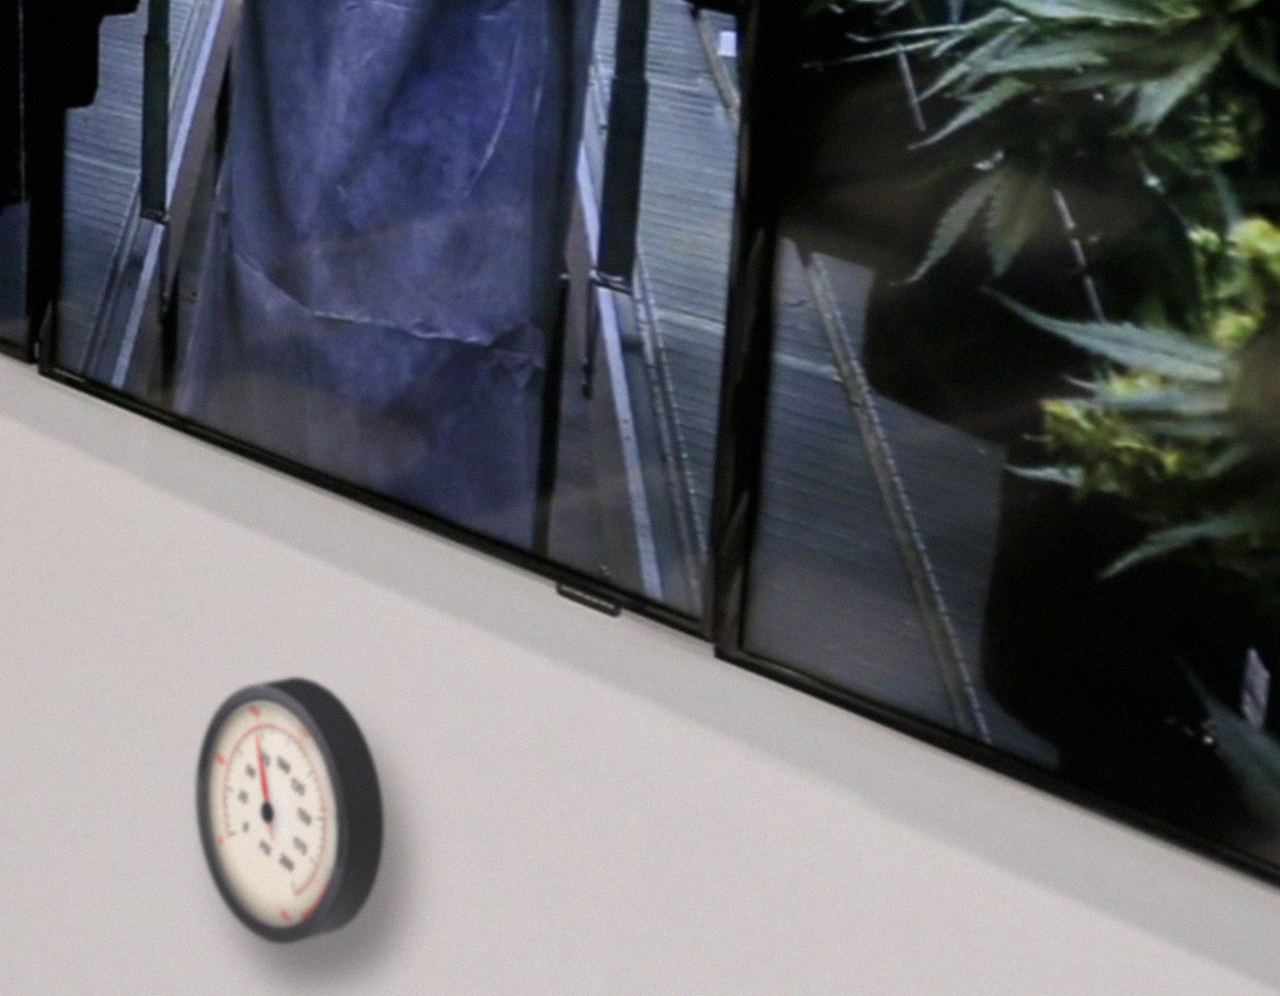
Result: 75
